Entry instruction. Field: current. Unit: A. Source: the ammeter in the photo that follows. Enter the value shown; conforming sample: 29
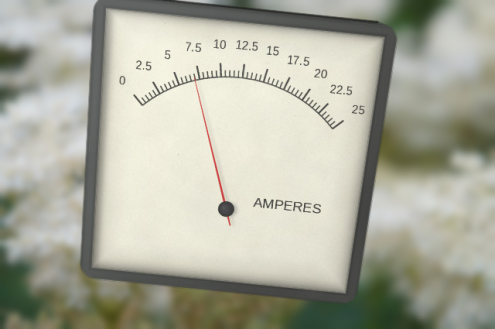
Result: 7
